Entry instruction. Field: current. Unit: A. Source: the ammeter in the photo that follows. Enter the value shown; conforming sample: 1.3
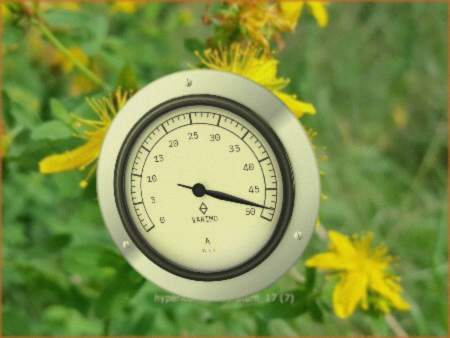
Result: 48
